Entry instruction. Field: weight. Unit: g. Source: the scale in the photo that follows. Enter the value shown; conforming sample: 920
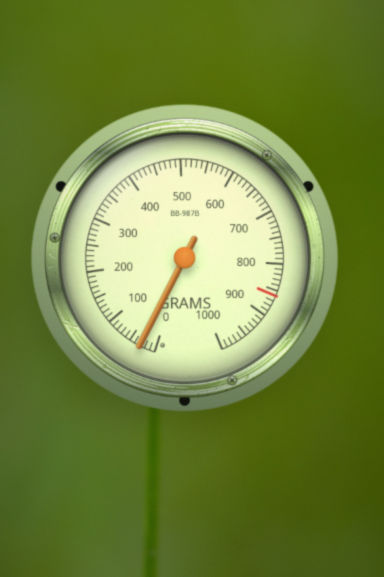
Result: 30
